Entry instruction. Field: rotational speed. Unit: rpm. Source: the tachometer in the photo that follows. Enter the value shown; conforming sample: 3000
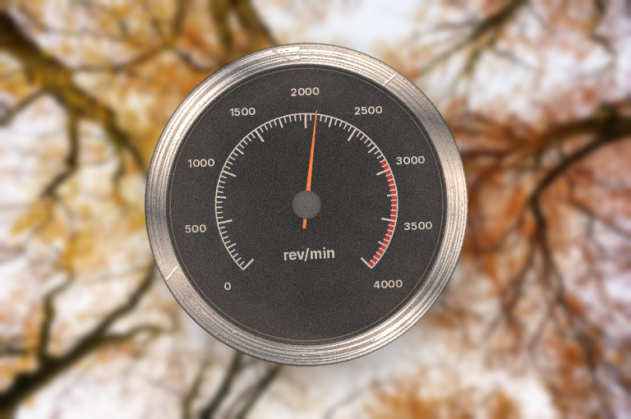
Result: 2100
